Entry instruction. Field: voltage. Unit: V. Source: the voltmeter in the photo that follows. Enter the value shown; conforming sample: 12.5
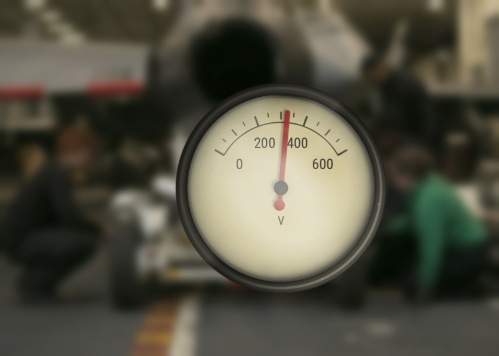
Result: 325
